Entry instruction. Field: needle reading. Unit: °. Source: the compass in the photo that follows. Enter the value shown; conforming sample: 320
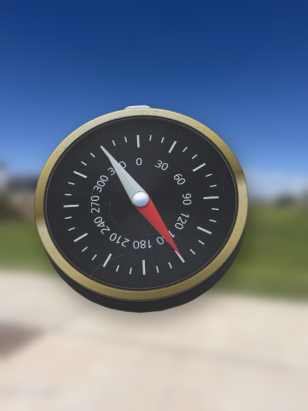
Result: 150
